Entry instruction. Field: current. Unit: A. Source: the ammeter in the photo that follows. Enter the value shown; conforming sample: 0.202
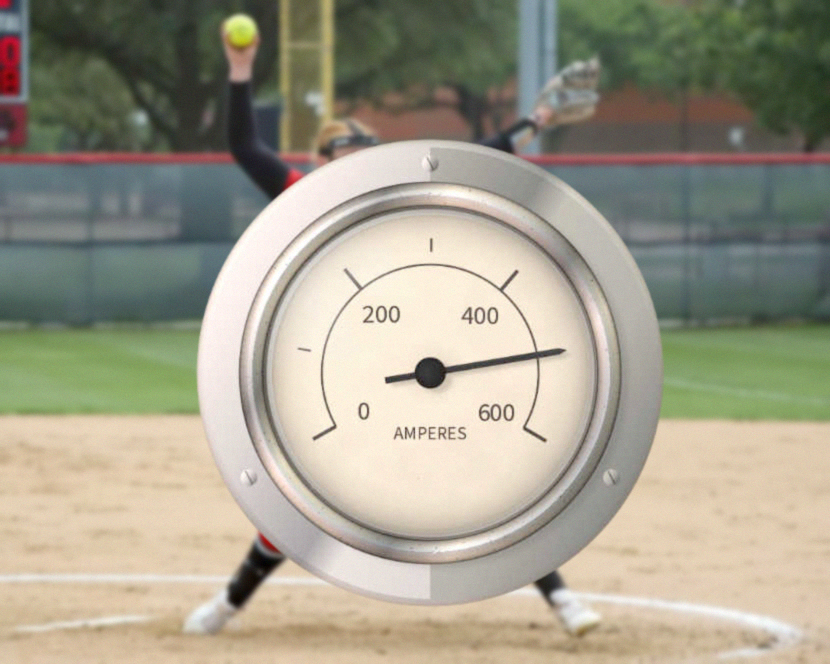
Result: 500
